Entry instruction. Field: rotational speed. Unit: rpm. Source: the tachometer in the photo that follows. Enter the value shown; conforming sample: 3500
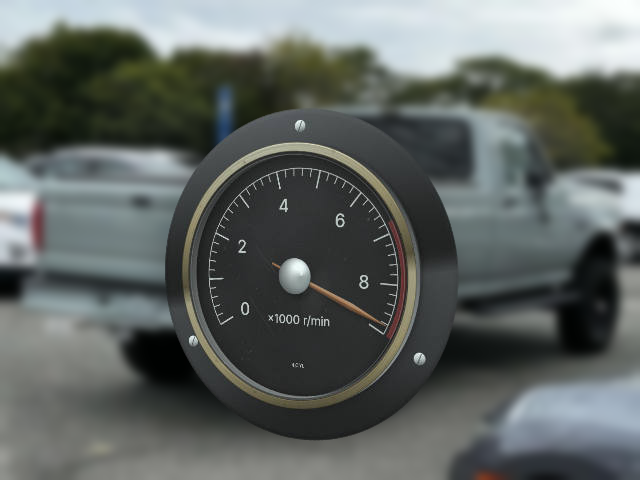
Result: 8800
